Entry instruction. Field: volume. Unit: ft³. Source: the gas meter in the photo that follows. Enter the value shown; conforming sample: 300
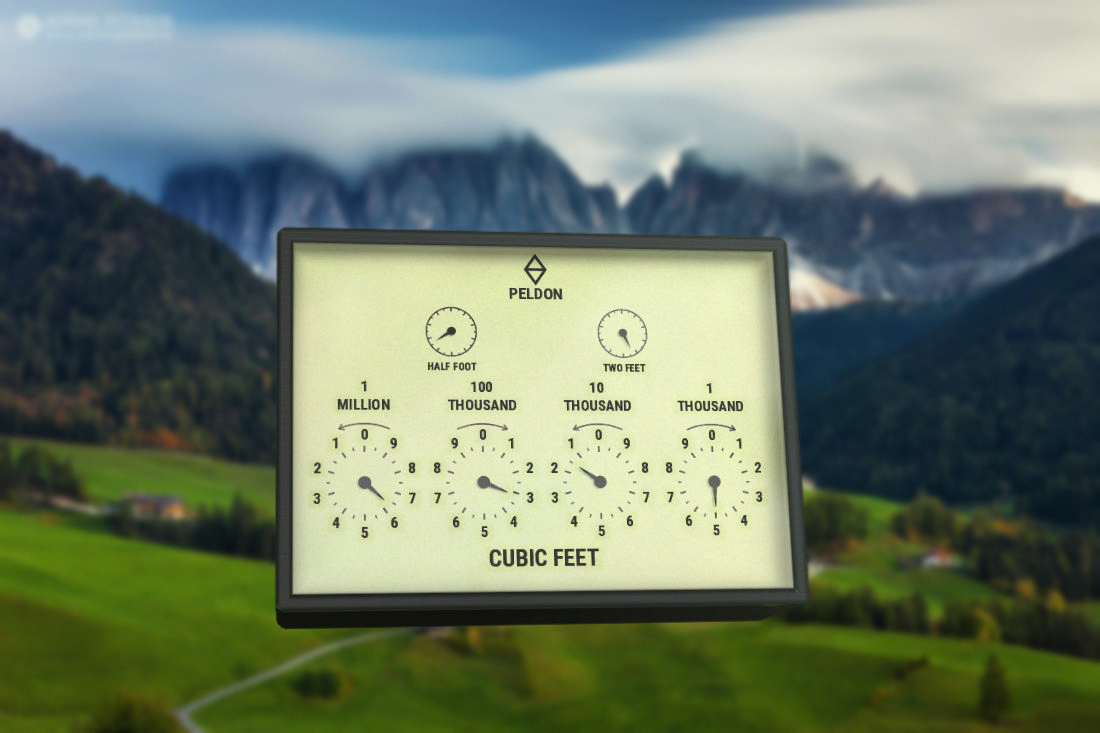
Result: 631500
